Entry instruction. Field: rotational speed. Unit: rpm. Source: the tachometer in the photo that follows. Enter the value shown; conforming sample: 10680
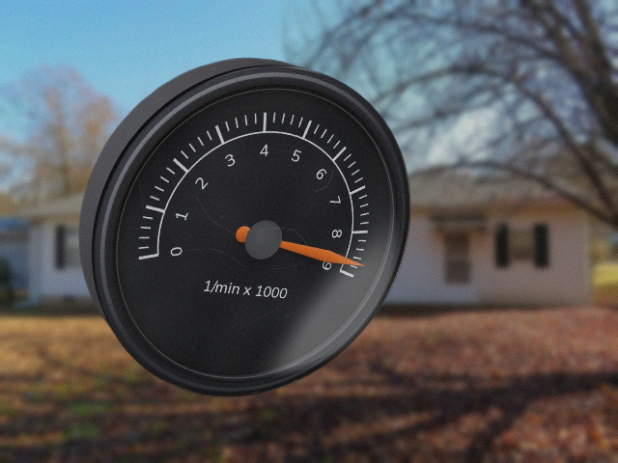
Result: 8700
